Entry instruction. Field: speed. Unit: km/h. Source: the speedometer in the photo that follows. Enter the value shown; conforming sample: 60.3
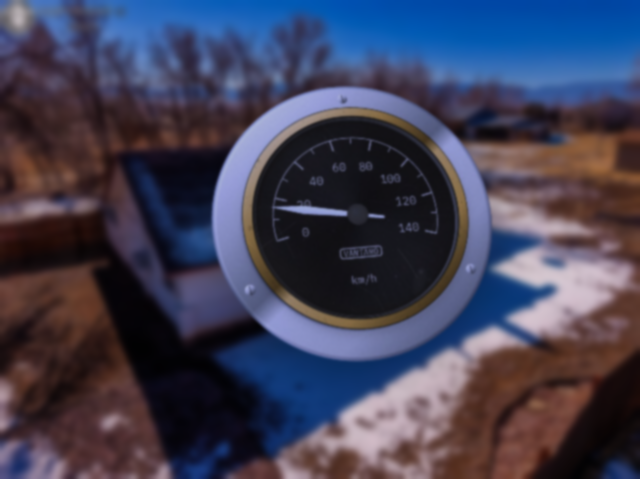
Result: 15
